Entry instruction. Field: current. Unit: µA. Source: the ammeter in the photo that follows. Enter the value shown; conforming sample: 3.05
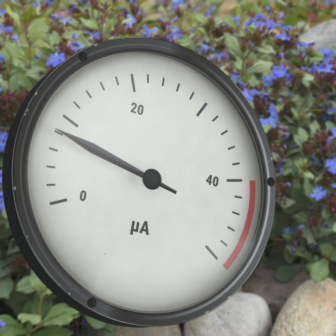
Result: 8
